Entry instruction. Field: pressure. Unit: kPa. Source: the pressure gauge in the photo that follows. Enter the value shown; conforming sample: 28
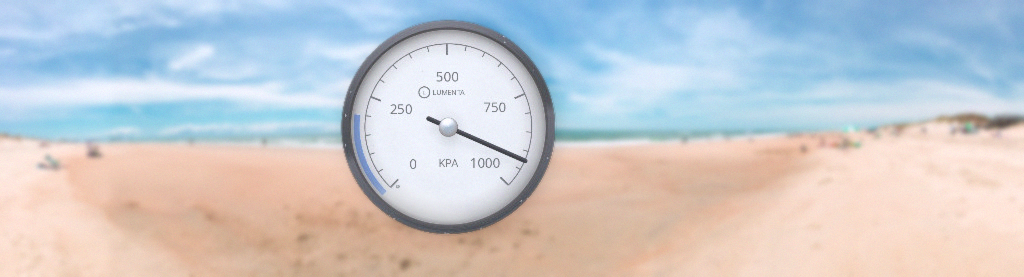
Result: 925
